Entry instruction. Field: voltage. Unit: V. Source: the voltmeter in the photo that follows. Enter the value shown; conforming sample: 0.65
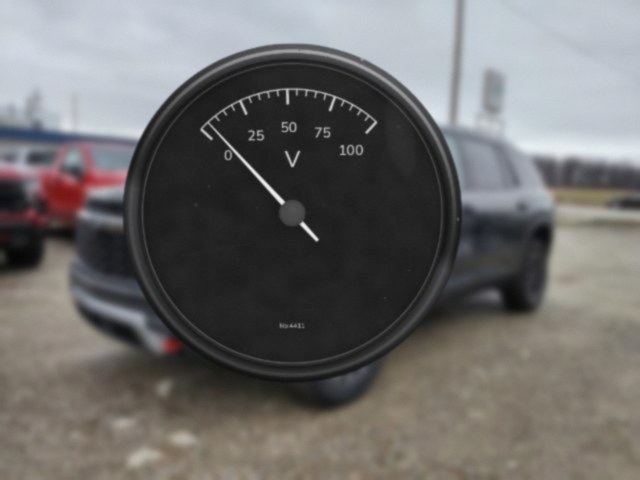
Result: 5
